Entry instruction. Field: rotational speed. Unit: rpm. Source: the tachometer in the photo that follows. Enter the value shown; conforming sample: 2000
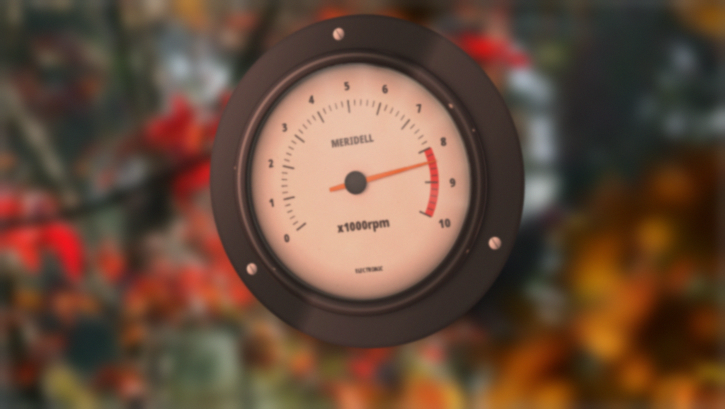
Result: 8400
